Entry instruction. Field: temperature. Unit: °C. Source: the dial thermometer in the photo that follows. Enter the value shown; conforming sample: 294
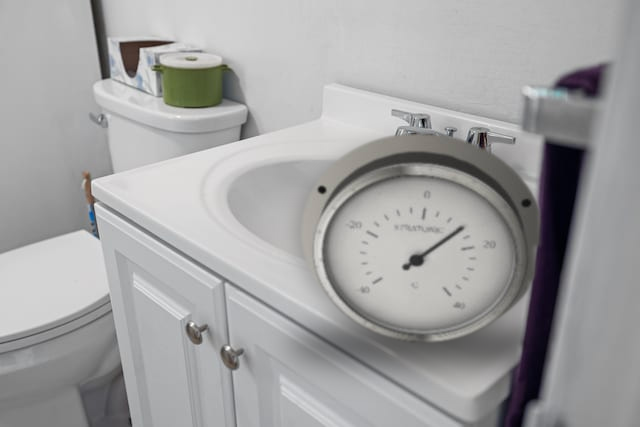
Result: 12
